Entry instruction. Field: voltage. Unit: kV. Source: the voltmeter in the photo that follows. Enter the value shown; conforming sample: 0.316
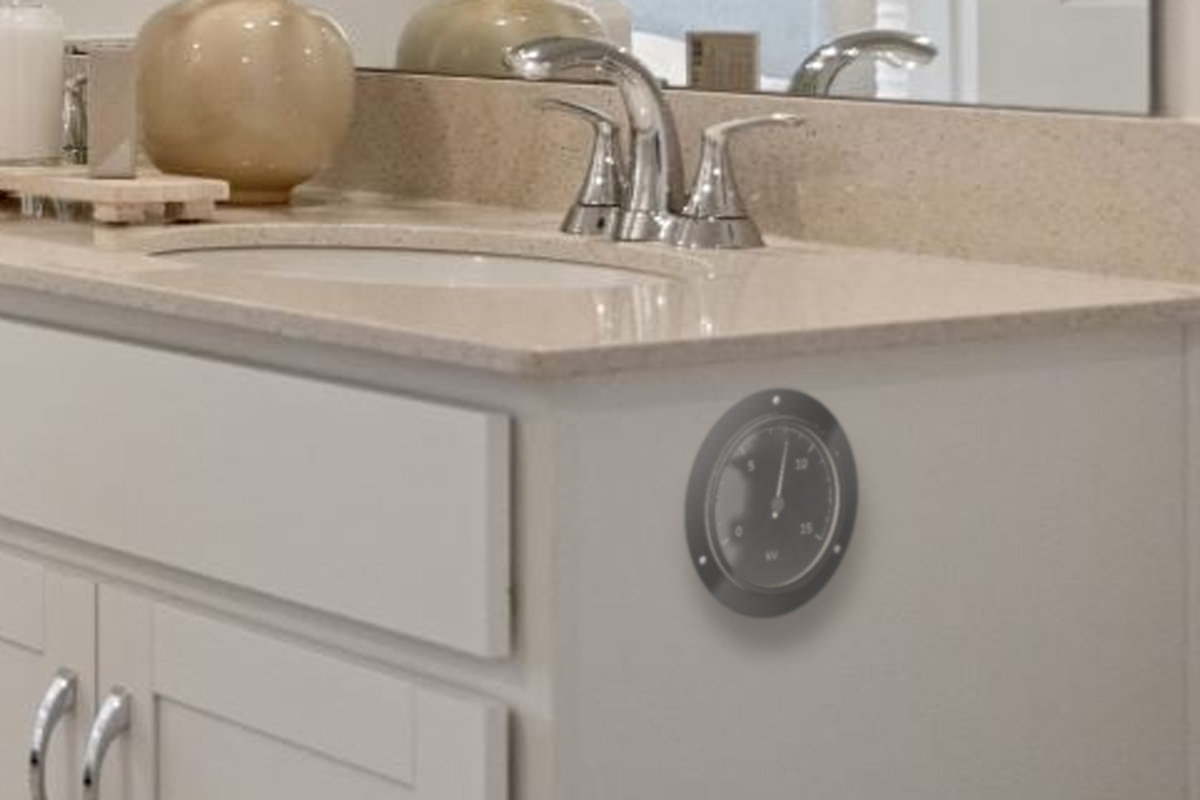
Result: 8
